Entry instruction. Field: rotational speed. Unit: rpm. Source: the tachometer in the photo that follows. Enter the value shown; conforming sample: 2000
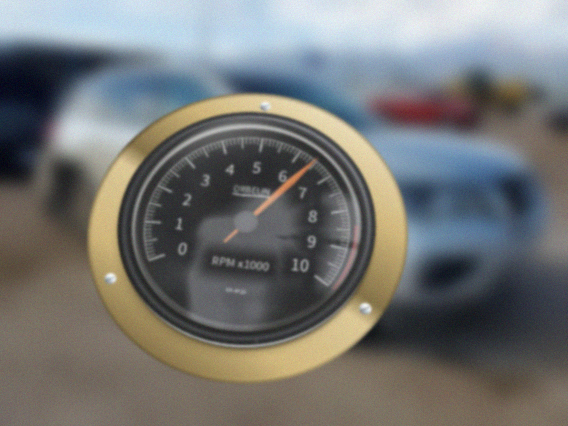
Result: 6500
